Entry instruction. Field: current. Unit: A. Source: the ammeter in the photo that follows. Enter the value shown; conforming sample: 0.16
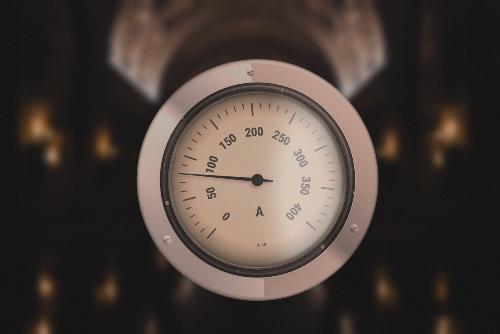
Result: 80
